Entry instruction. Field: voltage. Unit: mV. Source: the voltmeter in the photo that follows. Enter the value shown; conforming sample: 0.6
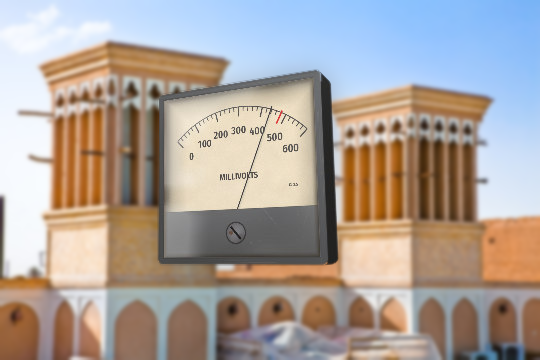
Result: 440
